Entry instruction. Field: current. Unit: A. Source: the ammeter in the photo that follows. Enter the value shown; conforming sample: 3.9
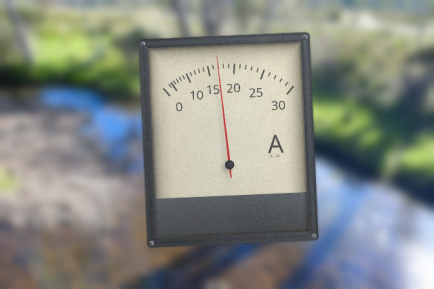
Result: 17
